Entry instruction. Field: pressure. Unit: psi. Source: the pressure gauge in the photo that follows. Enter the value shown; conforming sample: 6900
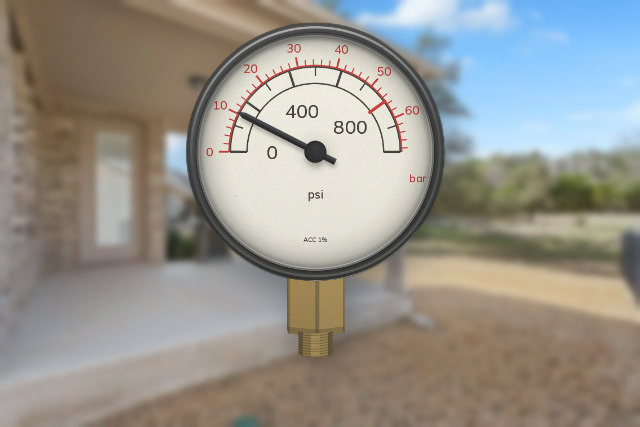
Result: 150
